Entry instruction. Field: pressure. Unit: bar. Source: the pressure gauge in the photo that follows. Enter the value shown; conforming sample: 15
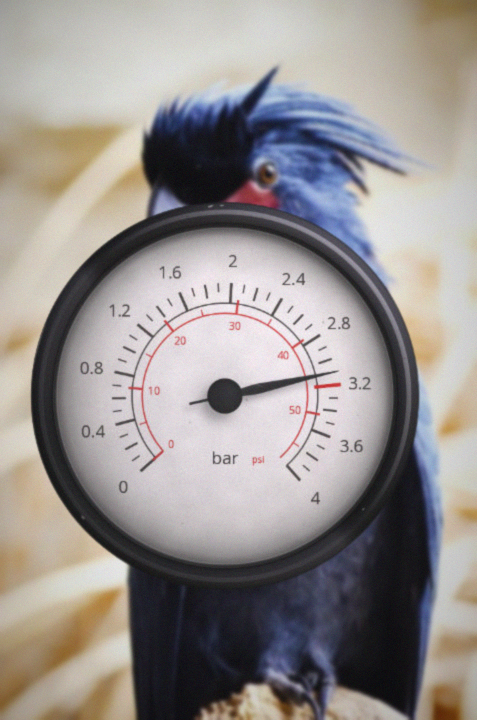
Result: 3.1
